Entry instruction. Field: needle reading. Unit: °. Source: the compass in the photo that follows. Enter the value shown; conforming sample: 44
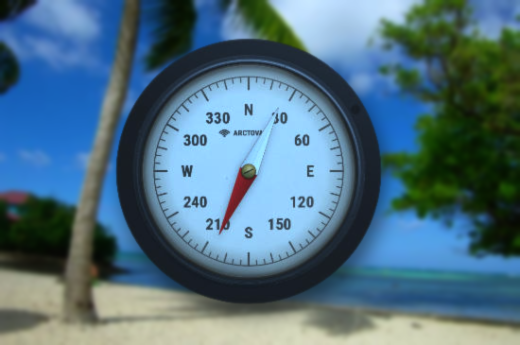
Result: 205
